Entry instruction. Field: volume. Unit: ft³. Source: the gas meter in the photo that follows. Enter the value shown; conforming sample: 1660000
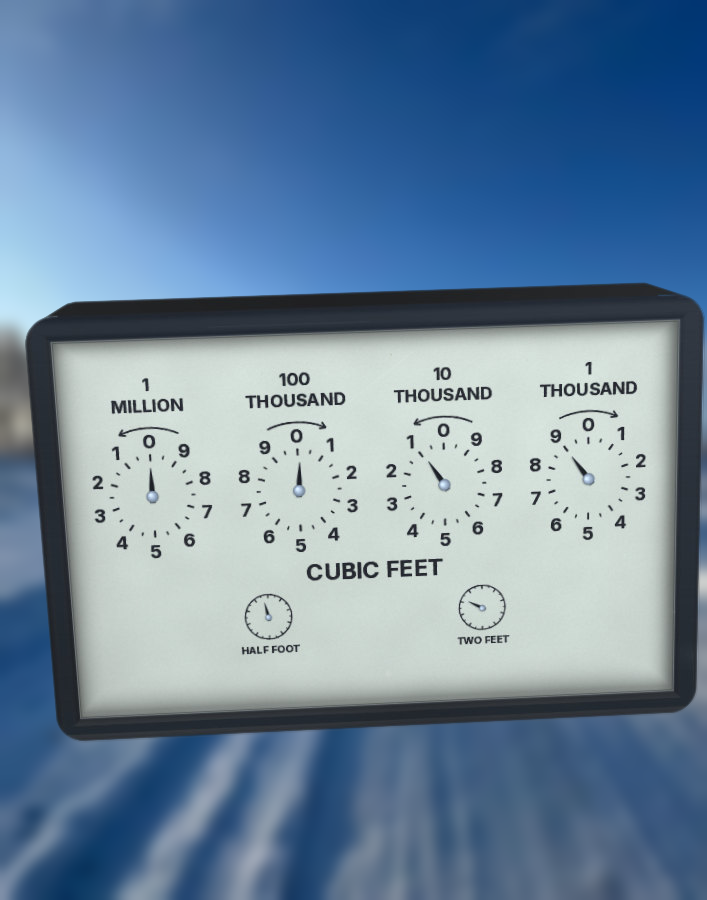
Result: 900
